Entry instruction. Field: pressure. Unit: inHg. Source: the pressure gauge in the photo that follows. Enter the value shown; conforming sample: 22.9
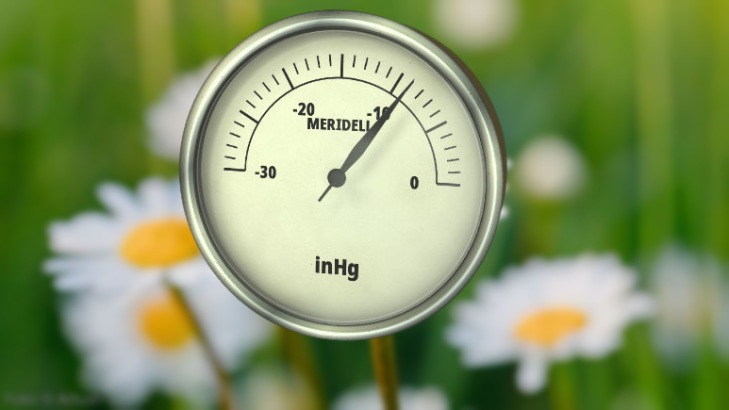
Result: -9
